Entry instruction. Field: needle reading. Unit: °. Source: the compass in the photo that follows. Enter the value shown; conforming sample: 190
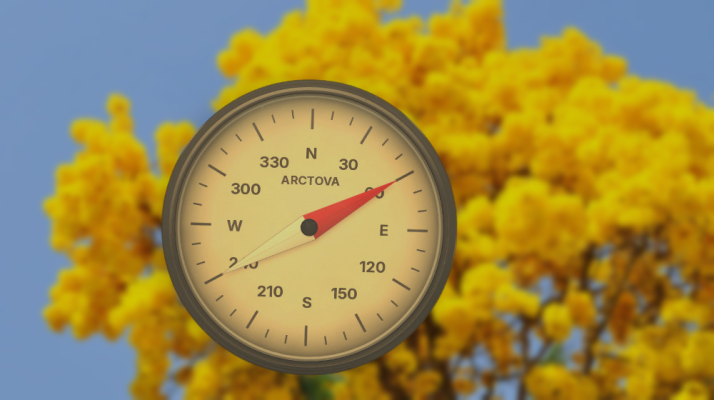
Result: 60
